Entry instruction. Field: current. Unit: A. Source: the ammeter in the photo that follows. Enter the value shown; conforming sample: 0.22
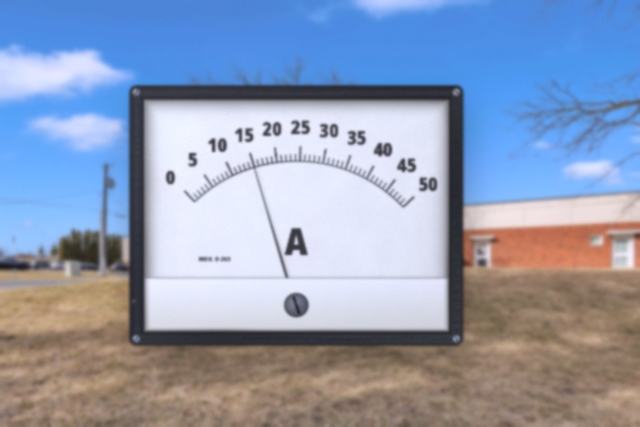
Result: 15
